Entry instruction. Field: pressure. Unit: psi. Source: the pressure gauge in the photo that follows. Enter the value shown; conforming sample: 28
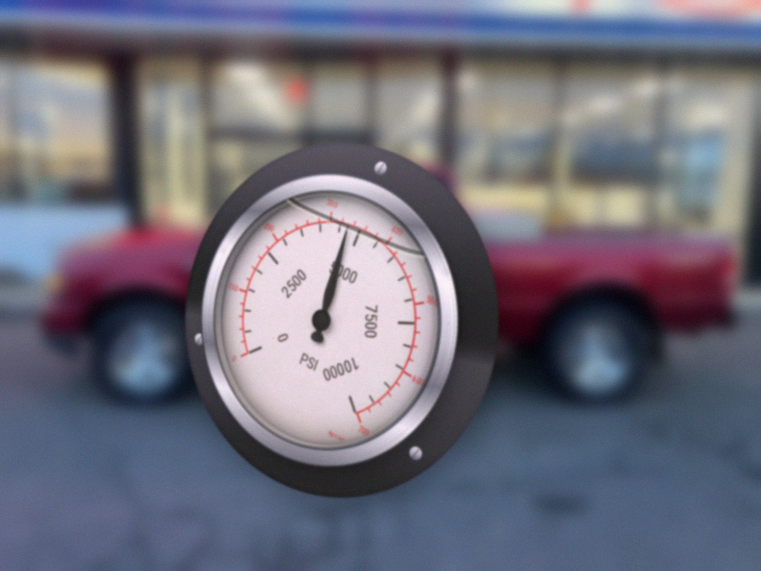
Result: 4750
